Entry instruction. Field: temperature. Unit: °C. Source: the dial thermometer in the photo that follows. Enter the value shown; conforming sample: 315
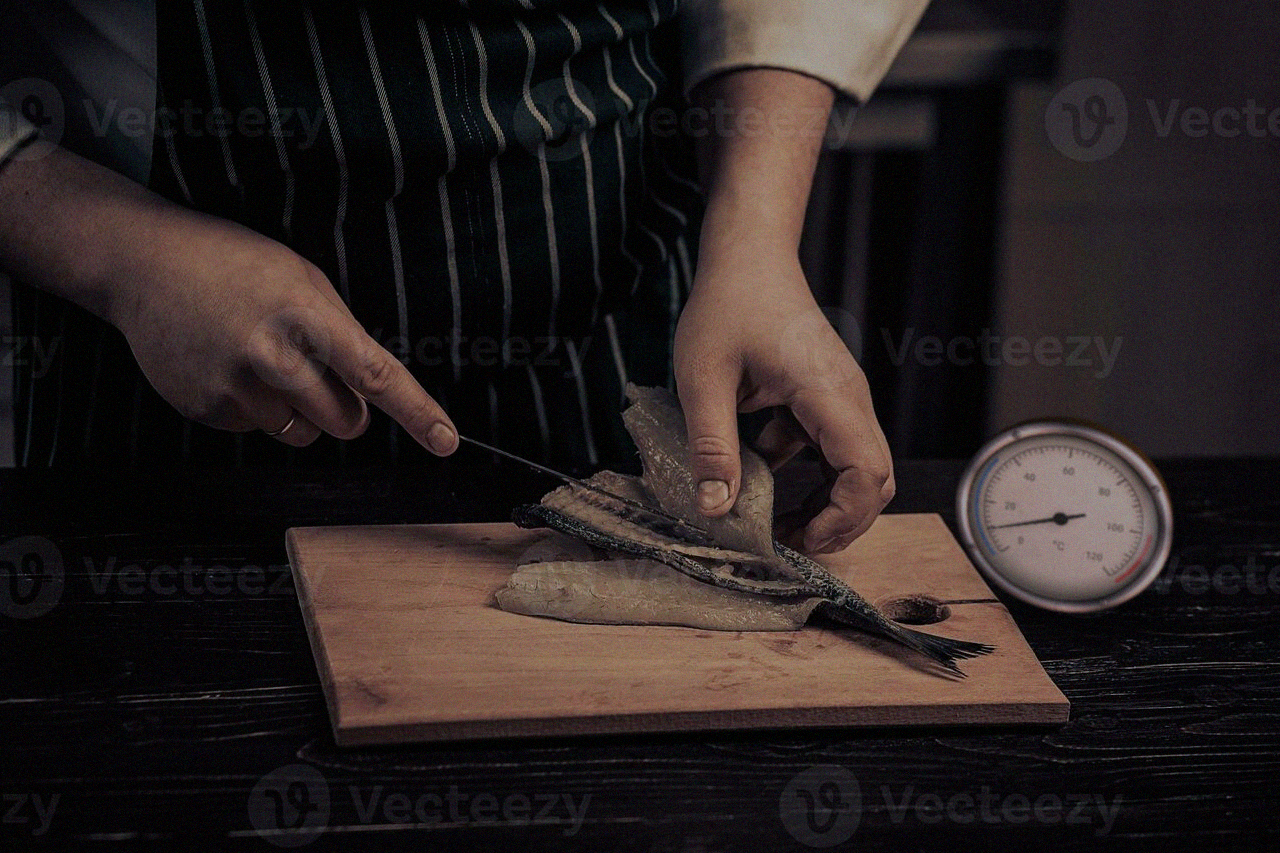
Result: 10
